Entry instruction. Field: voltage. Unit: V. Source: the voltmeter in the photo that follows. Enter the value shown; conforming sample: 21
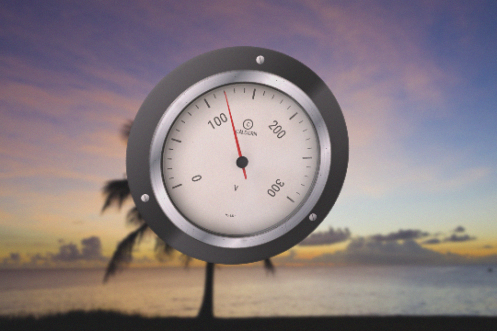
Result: 120
